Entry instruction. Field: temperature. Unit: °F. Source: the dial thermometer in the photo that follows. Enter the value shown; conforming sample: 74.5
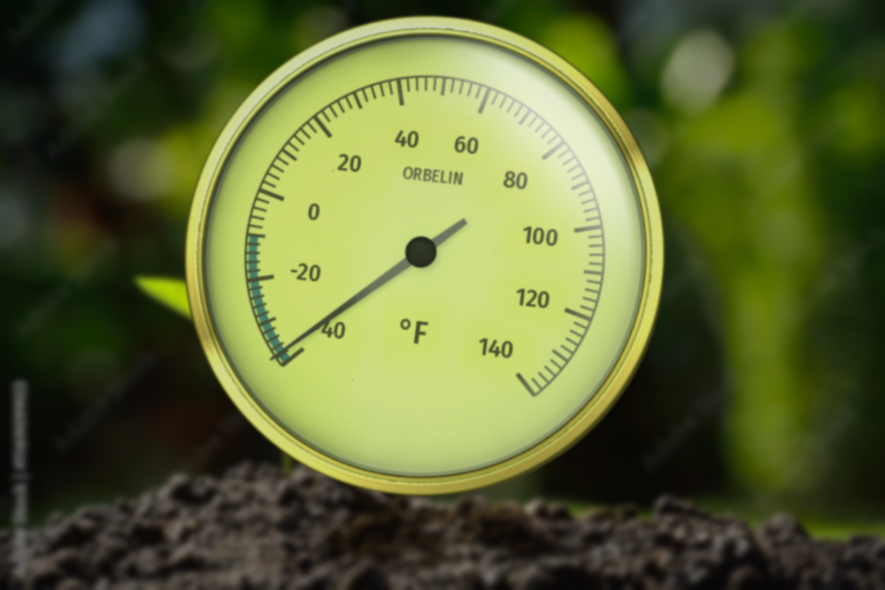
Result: -38
